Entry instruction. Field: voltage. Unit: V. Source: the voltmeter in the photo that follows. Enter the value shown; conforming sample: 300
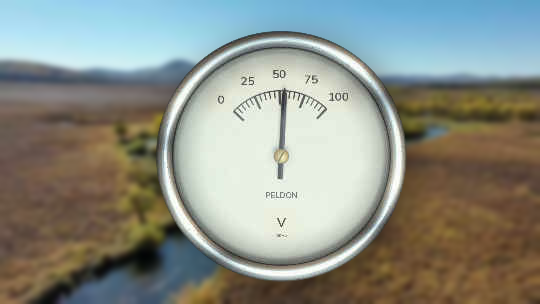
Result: 55
